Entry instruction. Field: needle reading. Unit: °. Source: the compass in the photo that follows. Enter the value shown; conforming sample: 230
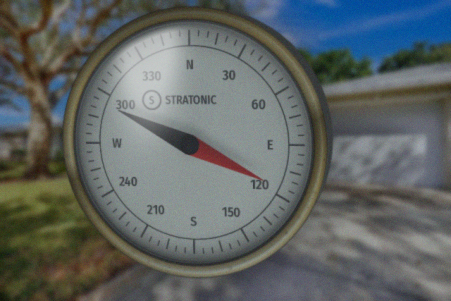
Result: 115
